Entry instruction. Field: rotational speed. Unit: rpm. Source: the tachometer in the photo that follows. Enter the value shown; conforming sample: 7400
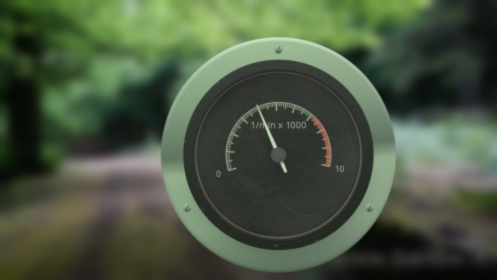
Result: 4000
